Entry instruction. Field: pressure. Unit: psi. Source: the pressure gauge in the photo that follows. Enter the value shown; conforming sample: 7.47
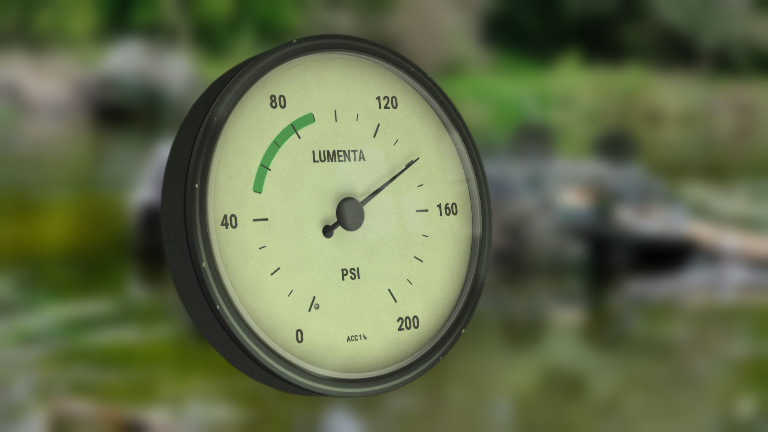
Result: 140
